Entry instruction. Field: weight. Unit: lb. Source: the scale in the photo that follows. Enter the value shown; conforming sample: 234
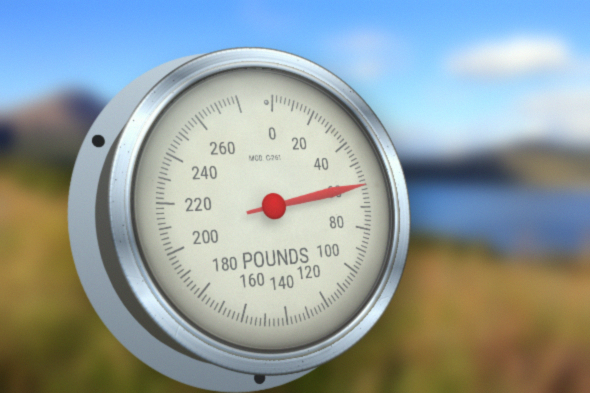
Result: 60
